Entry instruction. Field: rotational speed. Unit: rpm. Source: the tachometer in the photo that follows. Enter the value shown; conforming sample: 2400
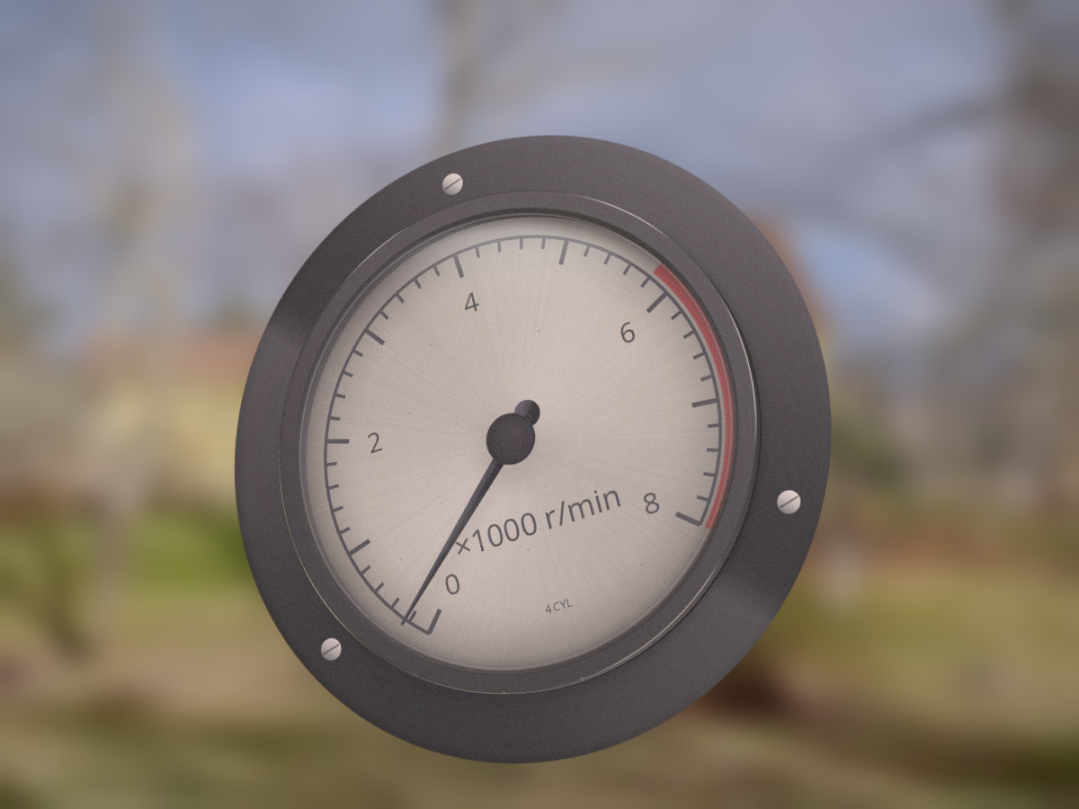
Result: 200
